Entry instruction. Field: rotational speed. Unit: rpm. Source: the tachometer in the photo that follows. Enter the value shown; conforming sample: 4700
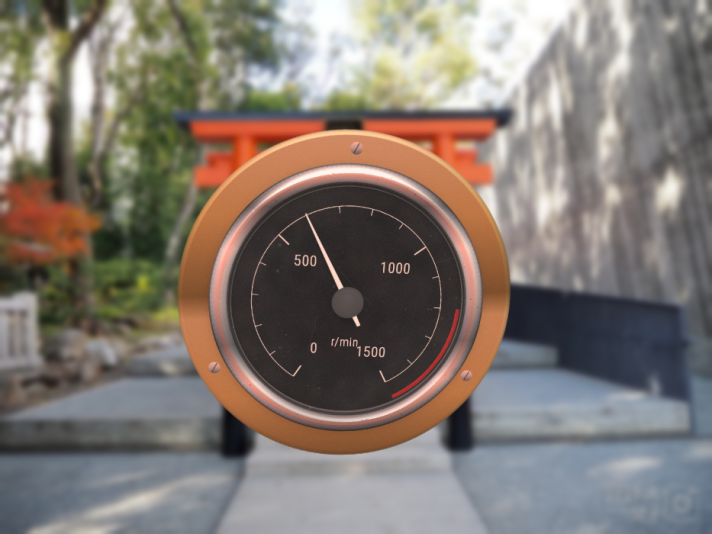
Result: 600
